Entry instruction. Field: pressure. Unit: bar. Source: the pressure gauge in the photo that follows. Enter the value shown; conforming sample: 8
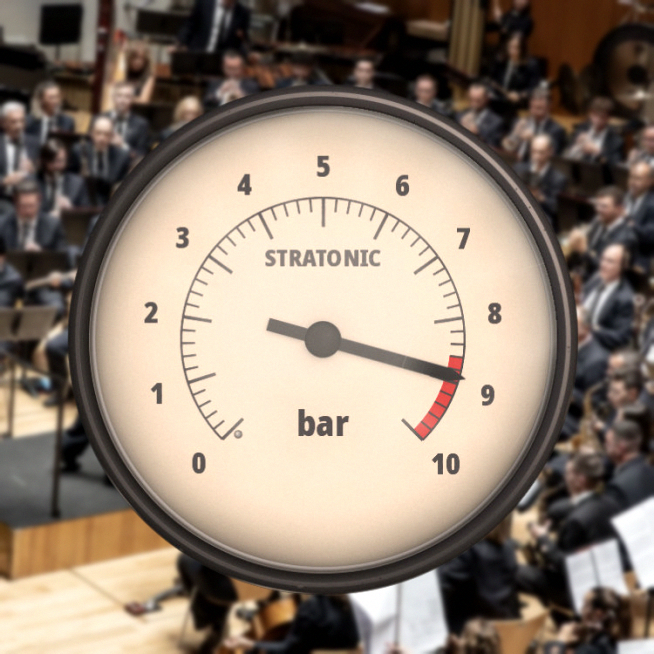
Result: 8.9
